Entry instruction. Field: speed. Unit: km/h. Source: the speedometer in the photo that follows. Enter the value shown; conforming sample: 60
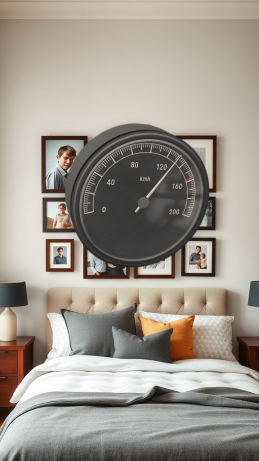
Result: 130
